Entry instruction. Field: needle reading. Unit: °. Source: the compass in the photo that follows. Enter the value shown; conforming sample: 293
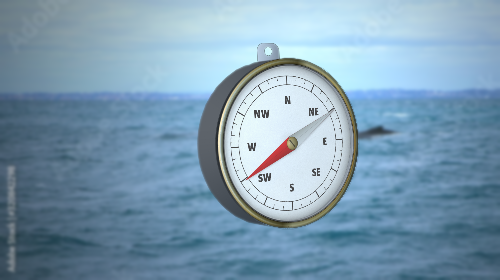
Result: 240
